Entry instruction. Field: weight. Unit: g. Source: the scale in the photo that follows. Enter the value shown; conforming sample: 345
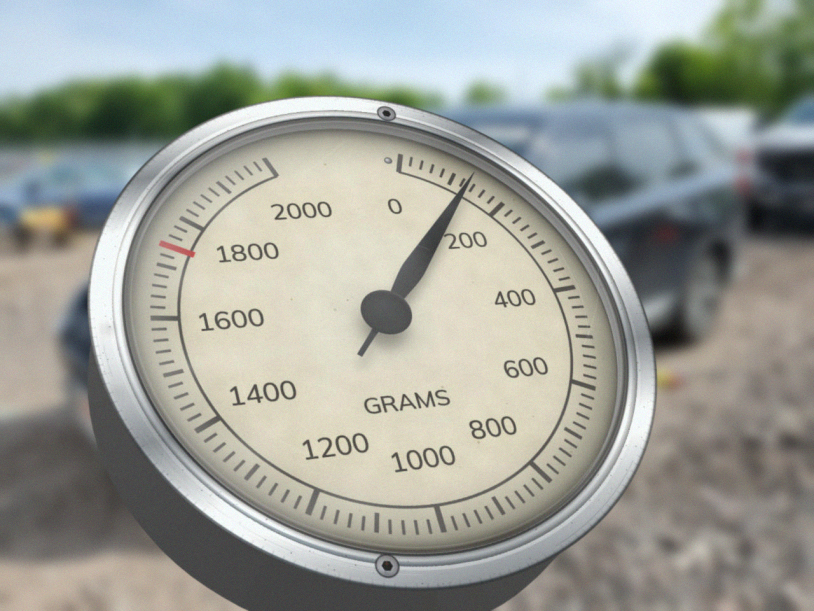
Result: 130
